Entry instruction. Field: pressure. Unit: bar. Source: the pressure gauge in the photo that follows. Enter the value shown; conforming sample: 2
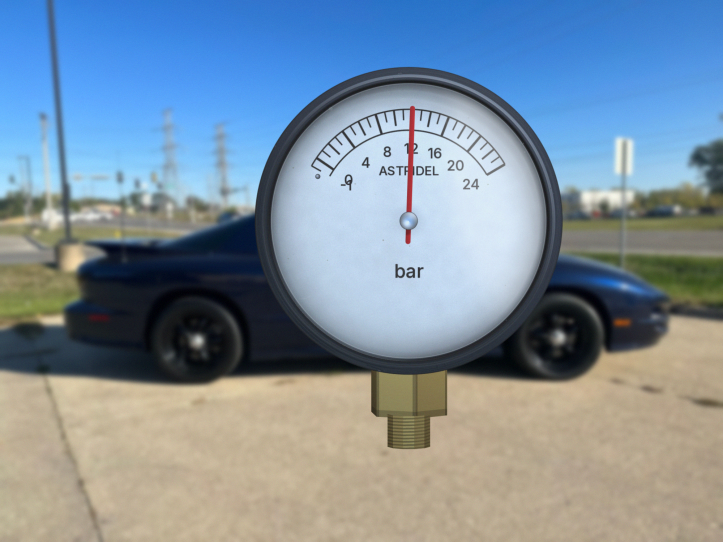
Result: 12
